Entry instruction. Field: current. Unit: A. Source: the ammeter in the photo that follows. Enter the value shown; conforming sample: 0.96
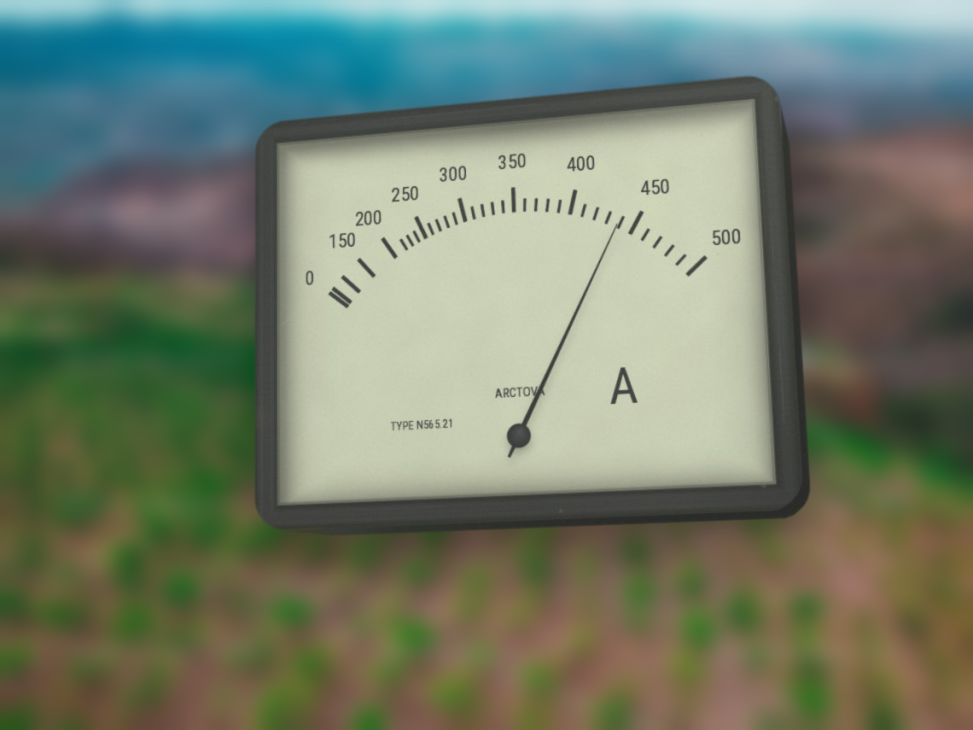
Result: 440
